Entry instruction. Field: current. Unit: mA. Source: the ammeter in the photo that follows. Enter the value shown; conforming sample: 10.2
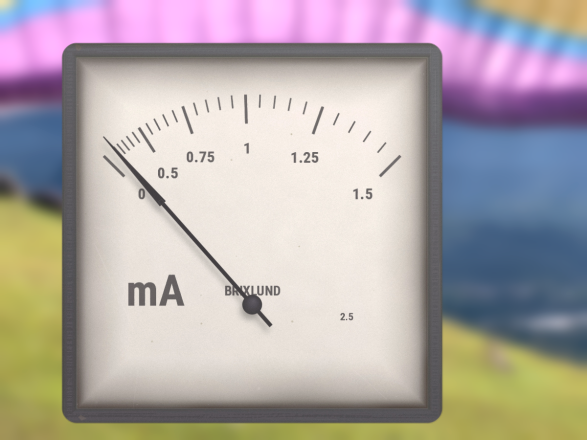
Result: 0.25
